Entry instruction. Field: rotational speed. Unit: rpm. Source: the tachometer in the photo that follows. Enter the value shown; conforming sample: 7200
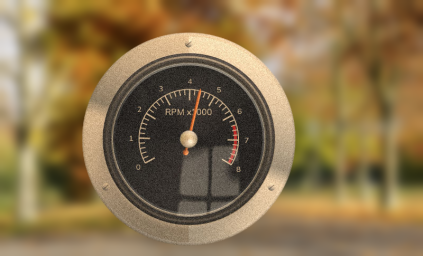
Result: 4400
